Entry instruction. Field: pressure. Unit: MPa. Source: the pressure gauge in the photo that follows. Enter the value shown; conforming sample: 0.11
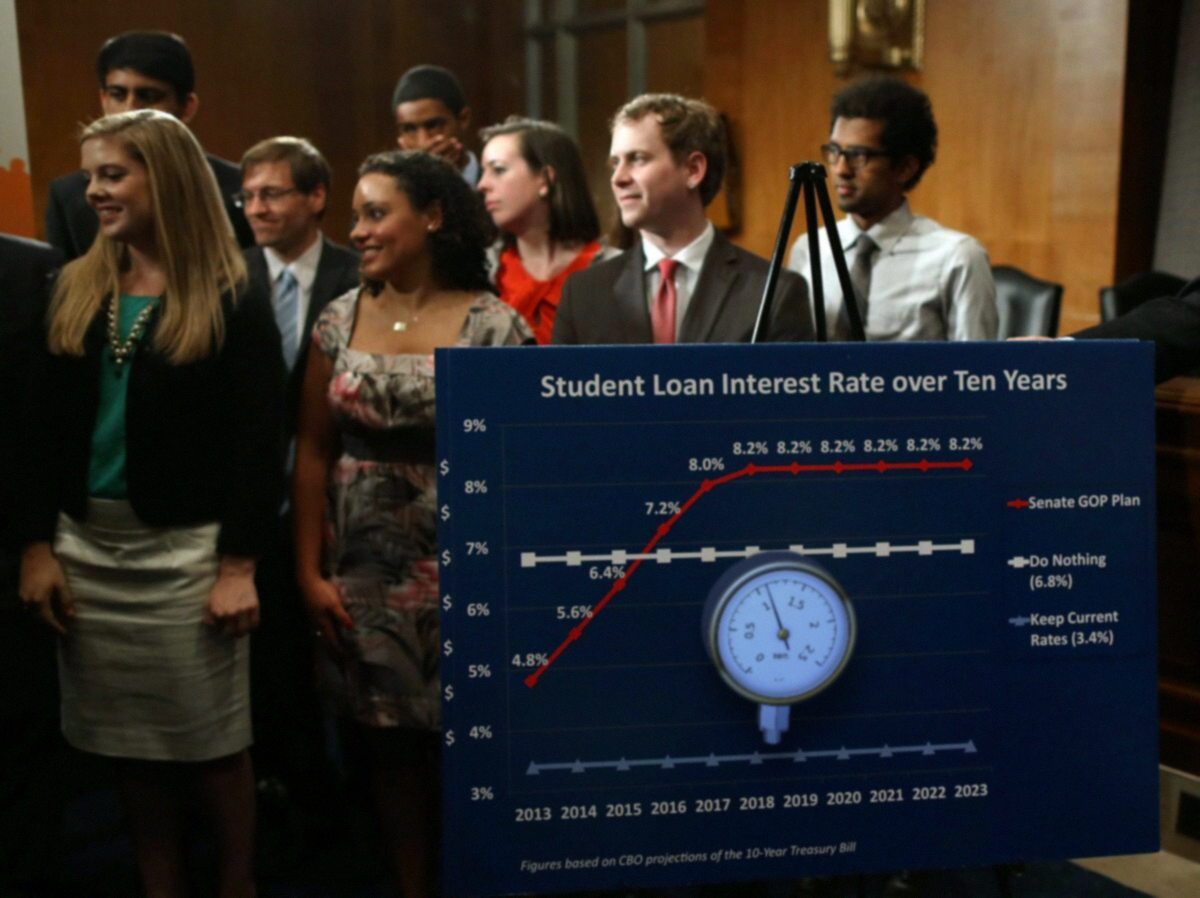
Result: 1.1
